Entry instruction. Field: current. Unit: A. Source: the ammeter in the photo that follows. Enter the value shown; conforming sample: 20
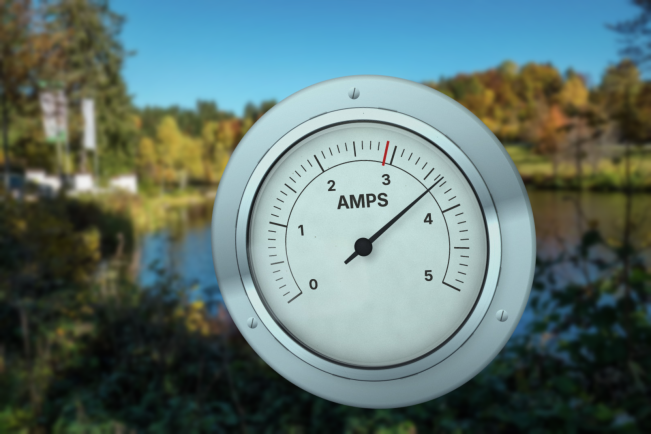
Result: 3.65
